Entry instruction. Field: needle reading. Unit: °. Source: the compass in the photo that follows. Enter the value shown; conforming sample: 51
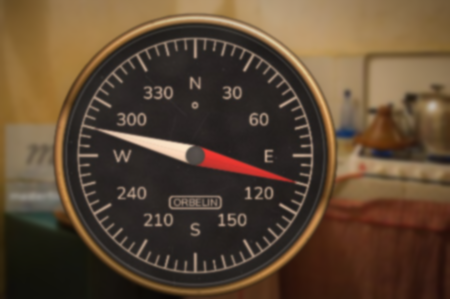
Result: 105
